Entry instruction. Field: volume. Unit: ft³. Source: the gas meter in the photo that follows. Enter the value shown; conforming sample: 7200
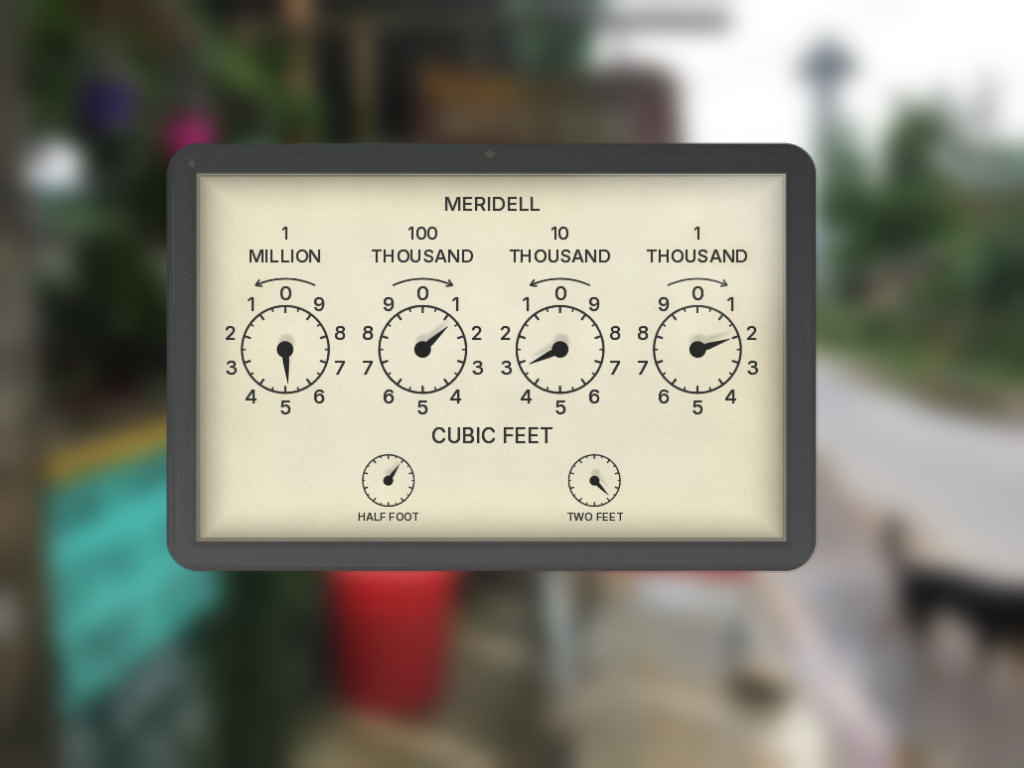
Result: 513200
